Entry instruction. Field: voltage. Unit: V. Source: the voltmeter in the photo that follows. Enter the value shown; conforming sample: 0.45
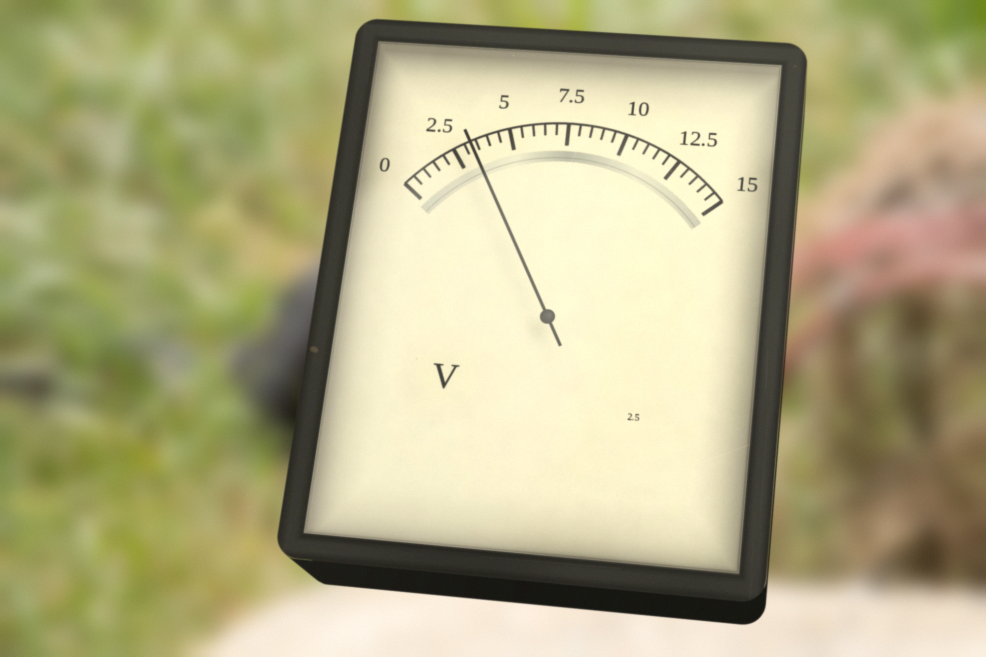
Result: 3.25
